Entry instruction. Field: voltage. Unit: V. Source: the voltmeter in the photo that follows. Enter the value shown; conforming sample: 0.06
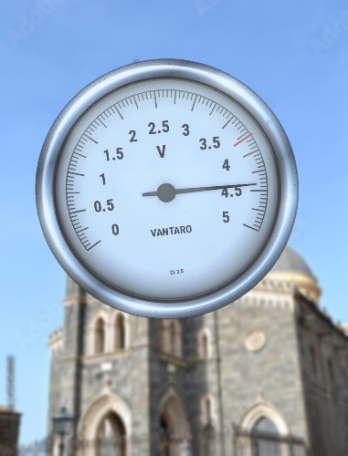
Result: 4.4
